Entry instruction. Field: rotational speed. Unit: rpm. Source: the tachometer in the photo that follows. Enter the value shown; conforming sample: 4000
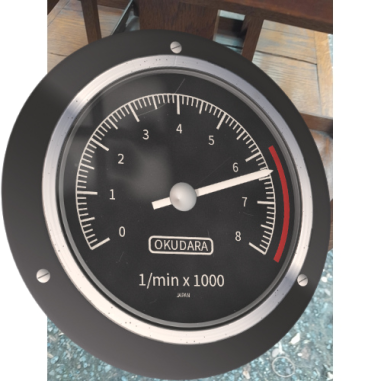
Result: 6400
